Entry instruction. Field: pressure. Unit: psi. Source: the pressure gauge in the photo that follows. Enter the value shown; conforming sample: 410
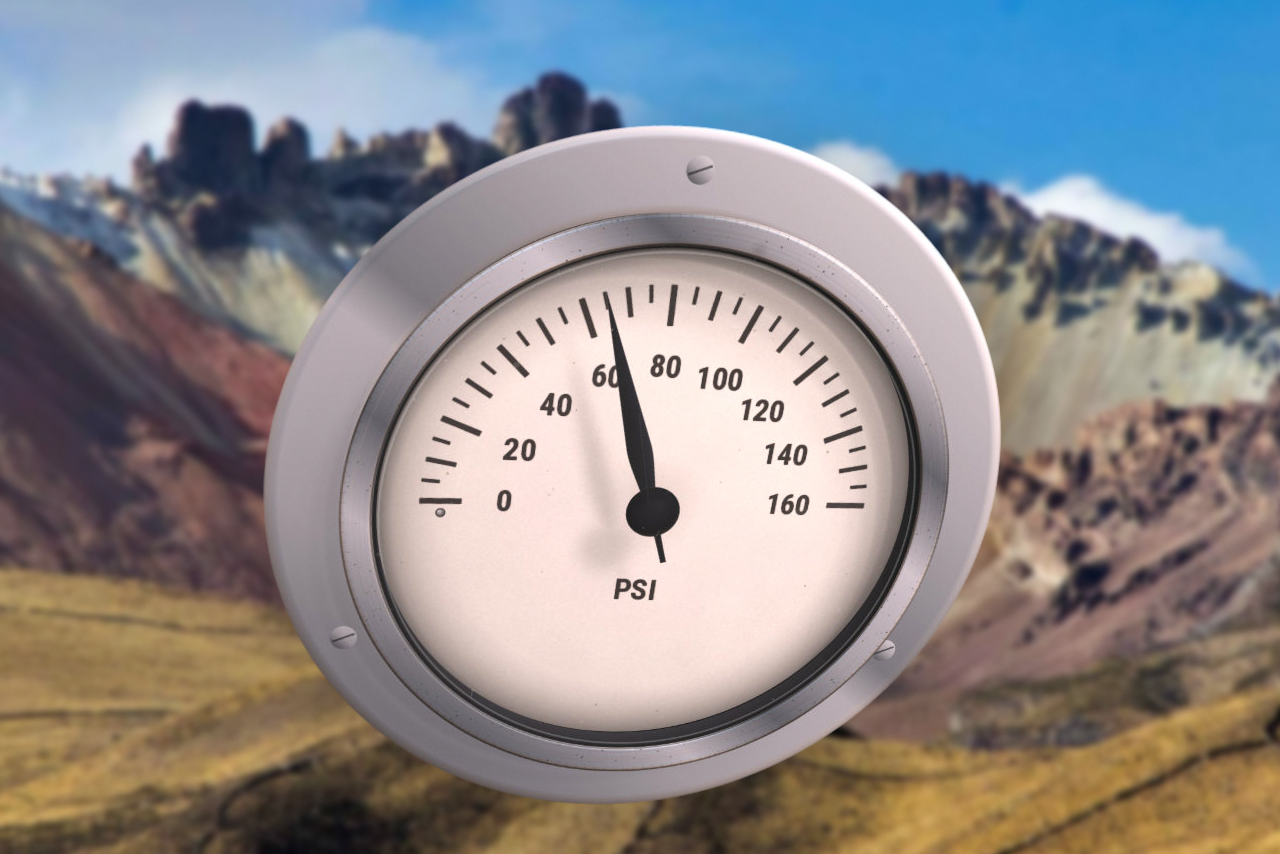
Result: 65
